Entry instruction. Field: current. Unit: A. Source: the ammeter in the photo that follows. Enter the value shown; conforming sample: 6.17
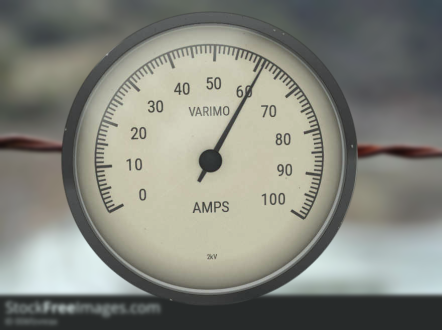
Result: 61
